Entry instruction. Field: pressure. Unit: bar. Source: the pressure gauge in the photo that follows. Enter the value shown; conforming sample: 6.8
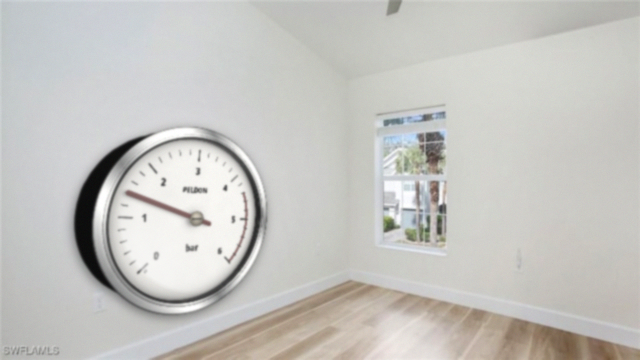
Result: 1.4
